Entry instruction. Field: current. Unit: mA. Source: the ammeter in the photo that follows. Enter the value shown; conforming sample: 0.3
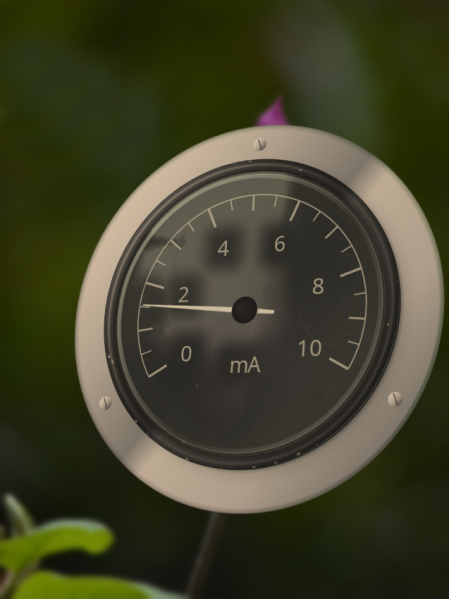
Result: 1.5
